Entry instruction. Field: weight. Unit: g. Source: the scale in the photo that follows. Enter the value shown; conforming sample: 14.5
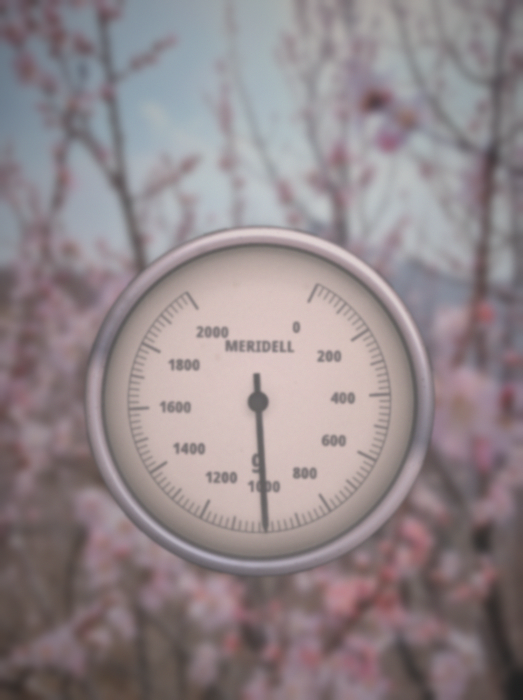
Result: 1000
